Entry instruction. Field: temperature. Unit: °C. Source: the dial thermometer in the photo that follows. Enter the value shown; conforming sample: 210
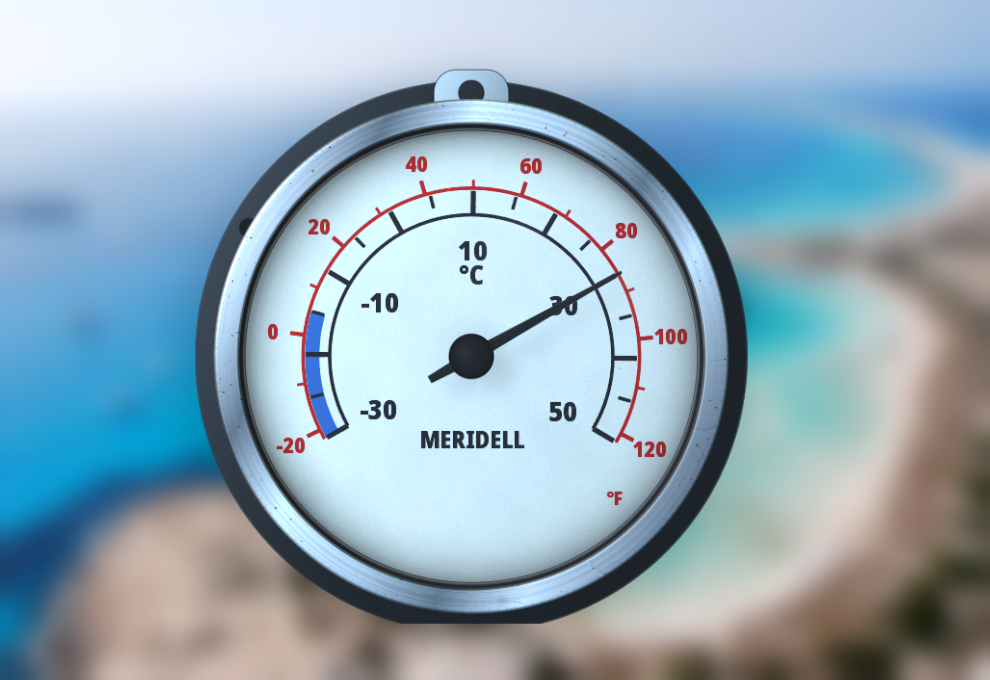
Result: 30
